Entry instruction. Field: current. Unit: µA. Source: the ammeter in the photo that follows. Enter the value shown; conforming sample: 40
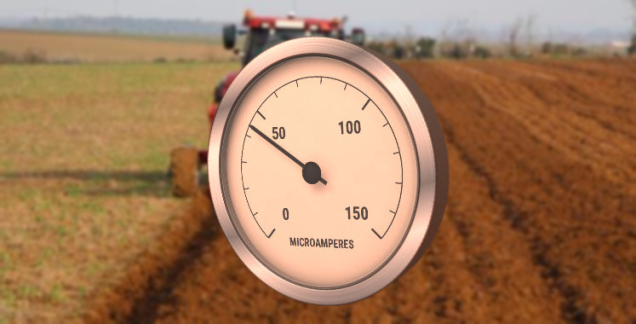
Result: 45
